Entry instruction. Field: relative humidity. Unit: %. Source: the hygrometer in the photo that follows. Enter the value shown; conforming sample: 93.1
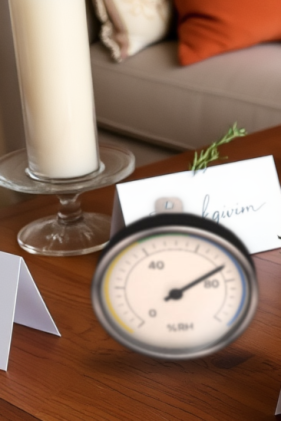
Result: 72
